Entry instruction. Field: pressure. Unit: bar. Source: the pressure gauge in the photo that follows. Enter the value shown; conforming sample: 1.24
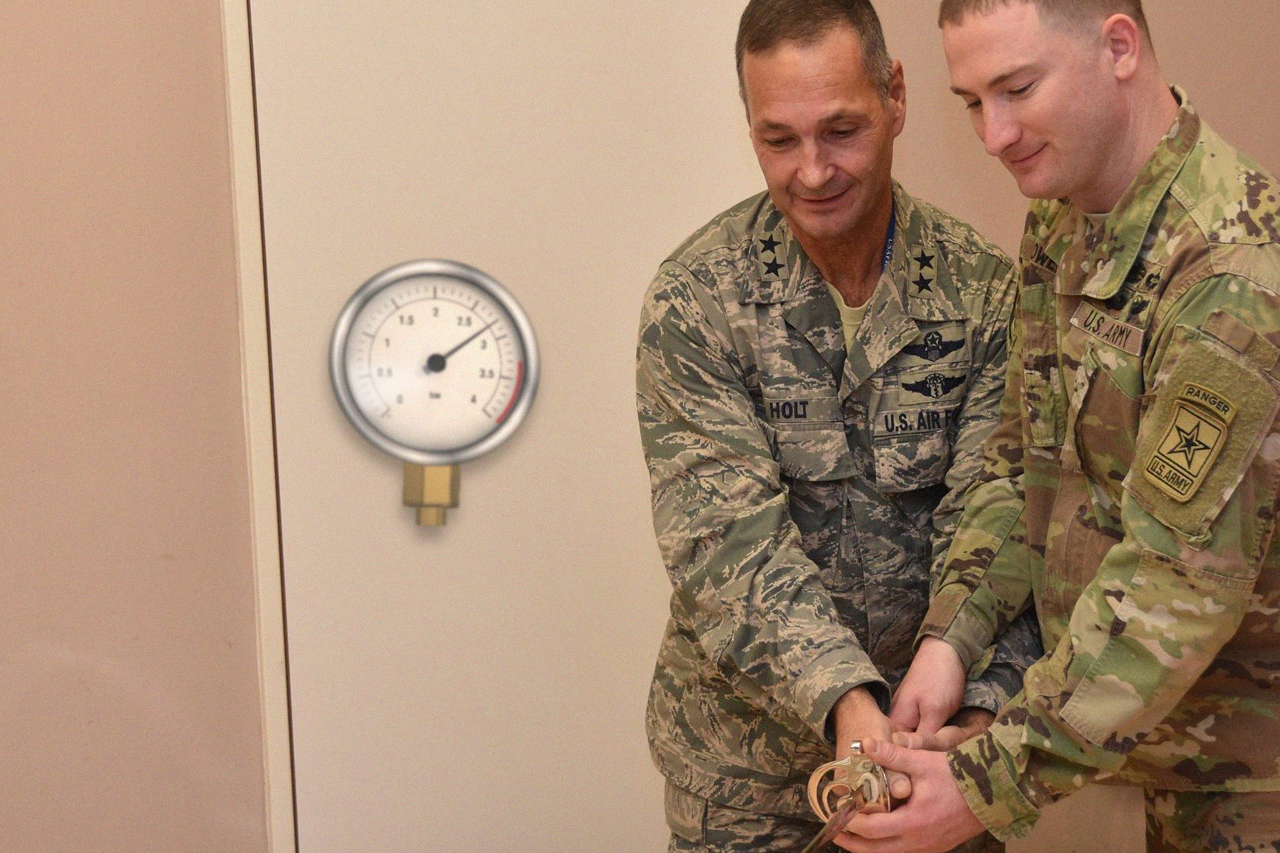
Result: 2.8
